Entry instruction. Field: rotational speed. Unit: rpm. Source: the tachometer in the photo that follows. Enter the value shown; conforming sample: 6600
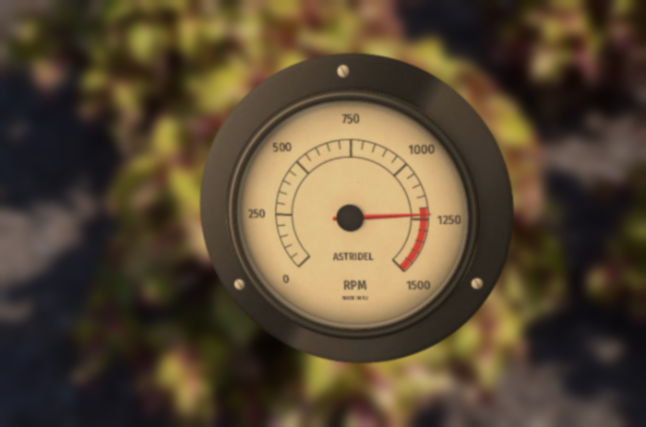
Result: 1225
